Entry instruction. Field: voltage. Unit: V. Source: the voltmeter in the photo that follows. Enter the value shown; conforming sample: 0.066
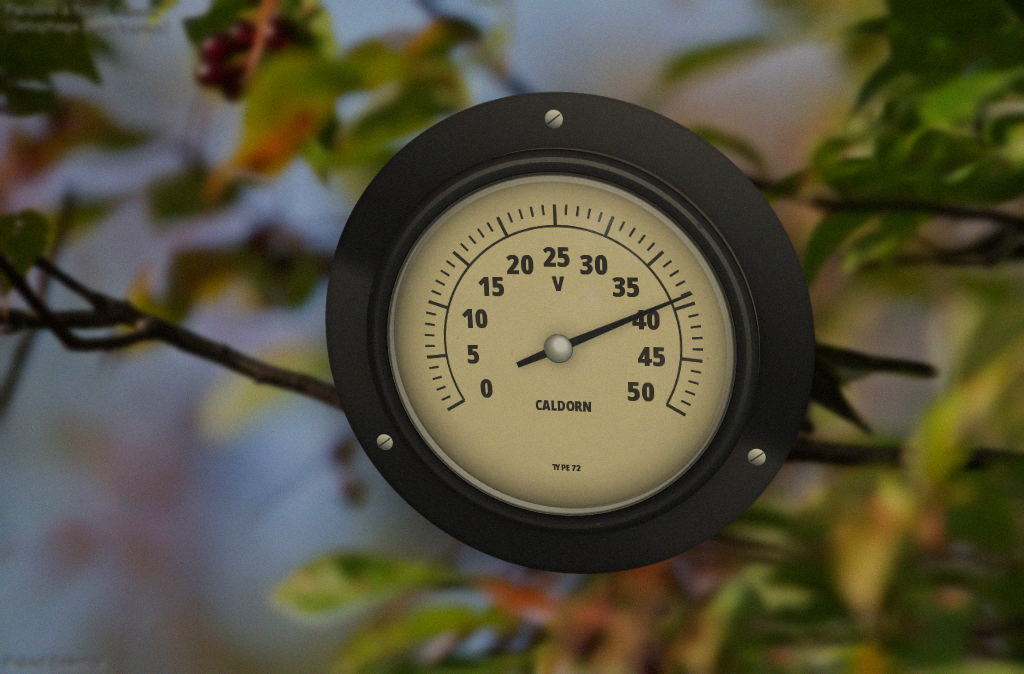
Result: 39
